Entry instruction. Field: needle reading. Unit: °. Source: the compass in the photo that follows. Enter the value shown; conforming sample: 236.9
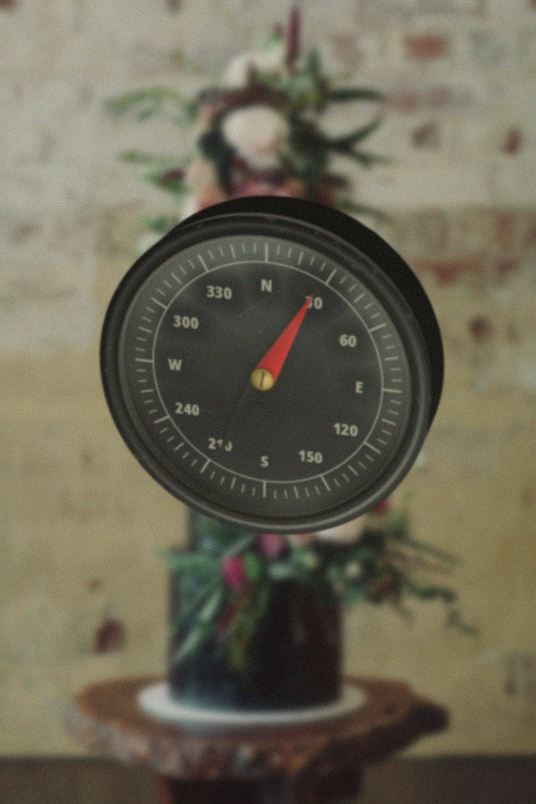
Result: 27.5
